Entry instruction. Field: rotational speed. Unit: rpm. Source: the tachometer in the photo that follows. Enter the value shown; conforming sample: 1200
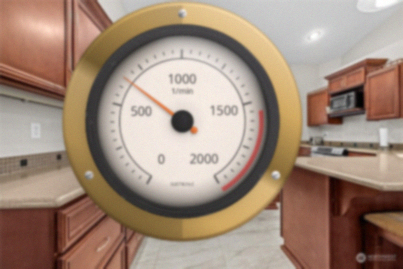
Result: 650
